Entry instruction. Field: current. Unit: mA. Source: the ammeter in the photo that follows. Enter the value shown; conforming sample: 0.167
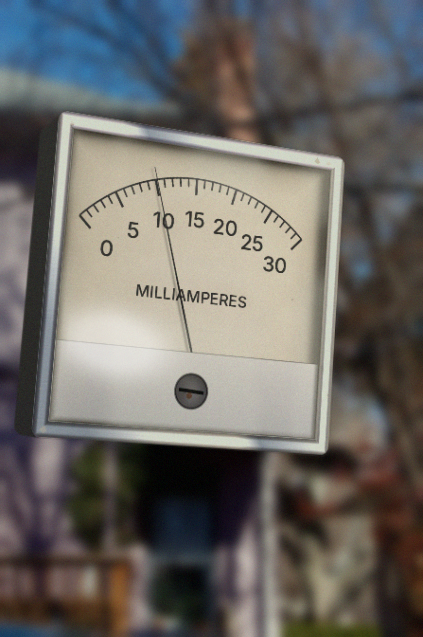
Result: 10
